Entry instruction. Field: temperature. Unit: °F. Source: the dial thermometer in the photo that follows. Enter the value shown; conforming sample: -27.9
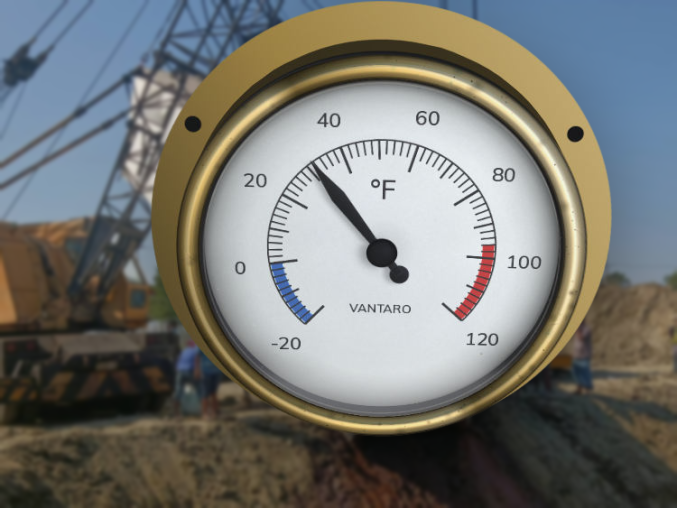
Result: 32
